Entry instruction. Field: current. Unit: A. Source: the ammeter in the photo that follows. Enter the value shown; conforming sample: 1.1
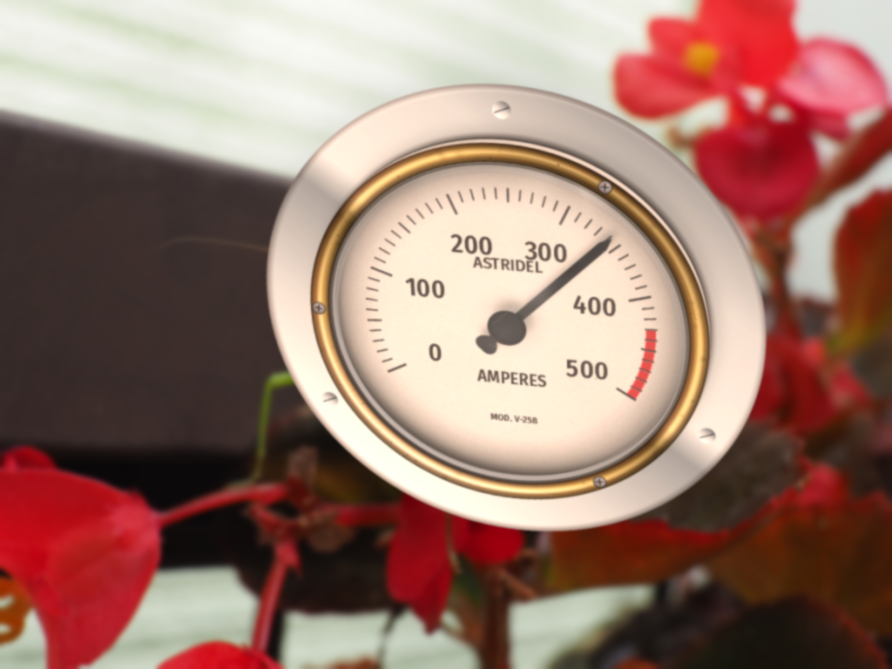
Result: 340
